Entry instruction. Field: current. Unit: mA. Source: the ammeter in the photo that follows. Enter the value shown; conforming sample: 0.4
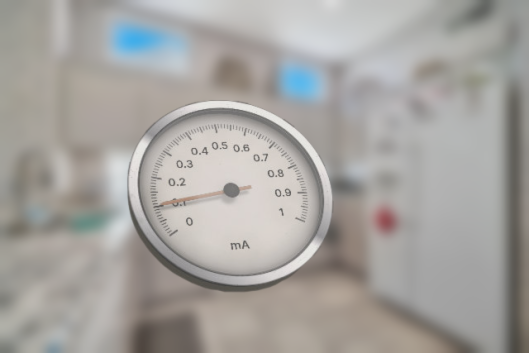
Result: 0.1
